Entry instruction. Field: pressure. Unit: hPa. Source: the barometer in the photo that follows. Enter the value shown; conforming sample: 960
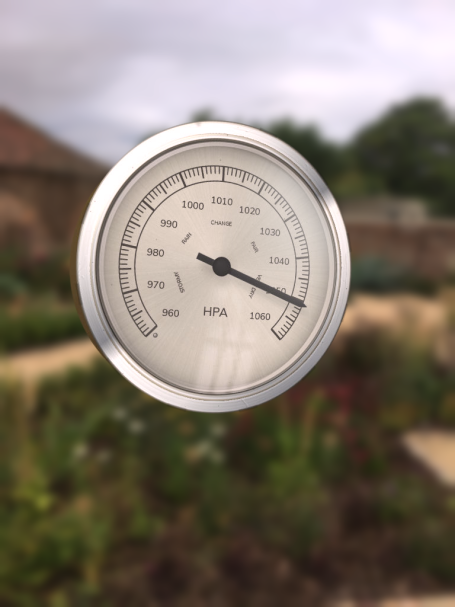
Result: 1051
